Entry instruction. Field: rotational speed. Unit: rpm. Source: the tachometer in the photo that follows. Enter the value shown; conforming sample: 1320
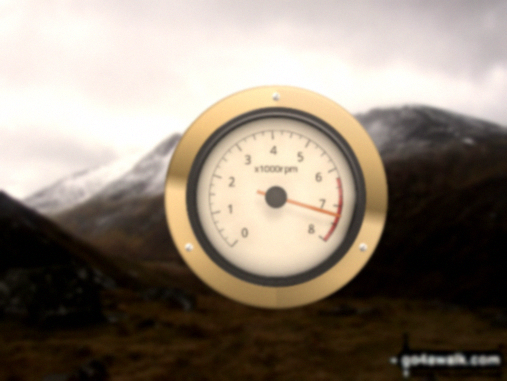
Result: 7250
